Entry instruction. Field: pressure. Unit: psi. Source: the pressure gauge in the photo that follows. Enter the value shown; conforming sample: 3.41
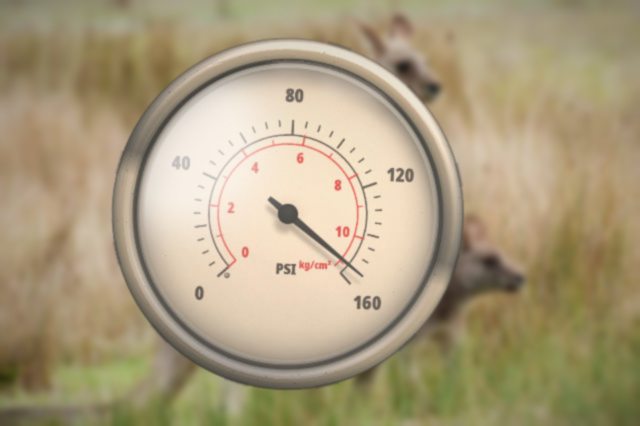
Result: 155
